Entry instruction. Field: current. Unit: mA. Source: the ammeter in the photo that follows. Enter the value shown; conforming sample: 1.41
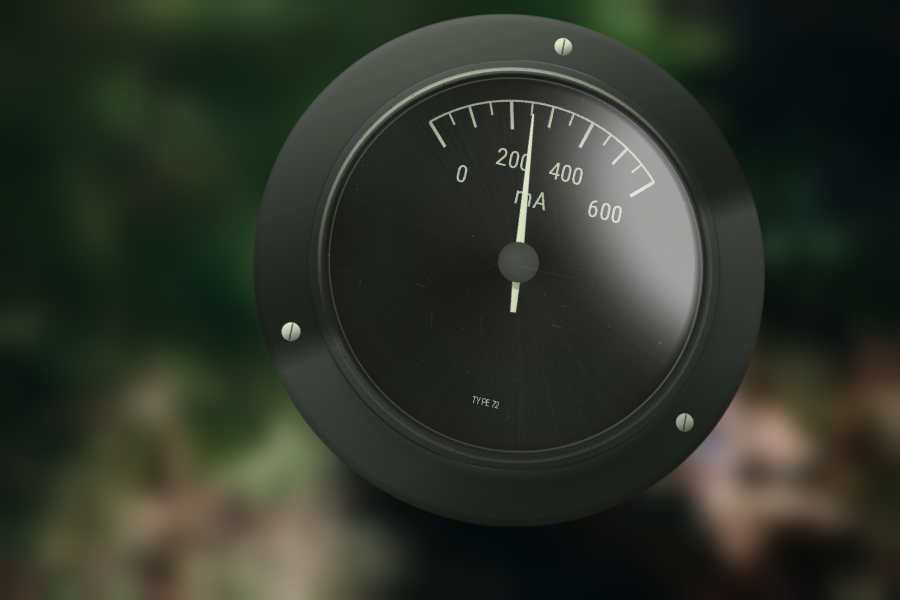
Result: 250
